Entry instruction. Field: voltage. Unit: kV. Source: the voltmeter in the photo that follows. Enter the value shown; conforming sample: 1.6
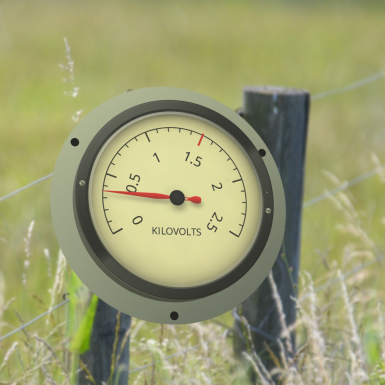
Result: 0.35
